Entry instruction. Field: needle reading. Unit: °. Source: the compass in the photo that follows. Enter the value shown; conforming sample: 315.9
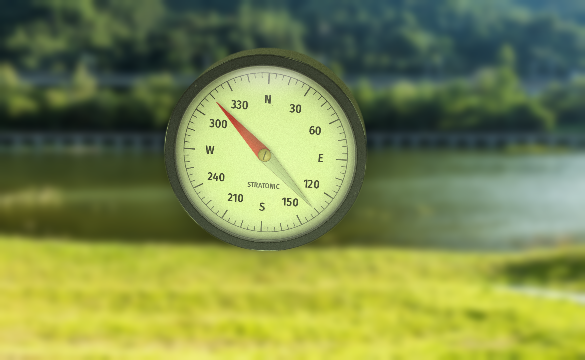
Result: 315
